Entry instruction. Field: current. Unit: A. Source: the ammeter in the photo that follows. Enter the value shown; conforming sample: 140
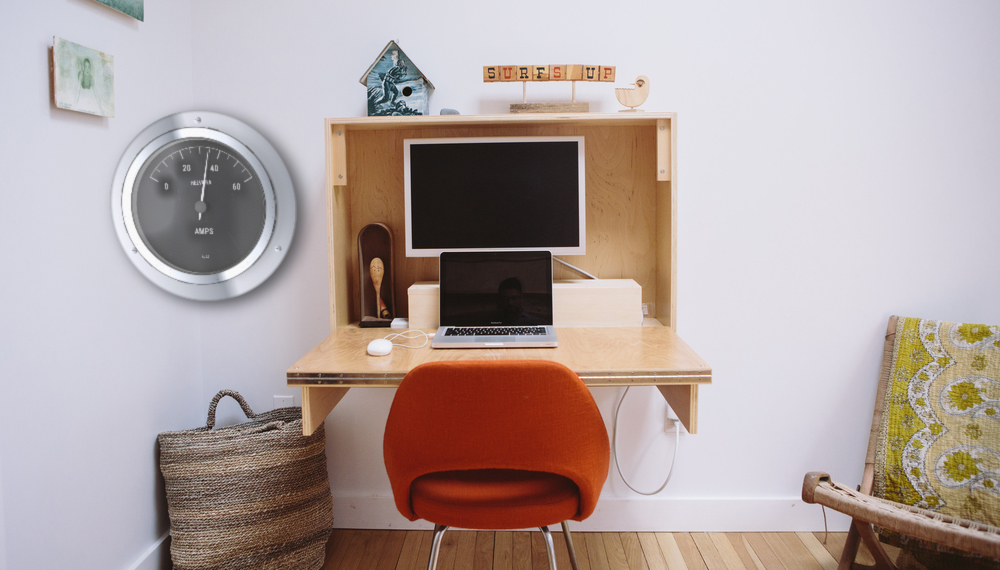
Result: 35
